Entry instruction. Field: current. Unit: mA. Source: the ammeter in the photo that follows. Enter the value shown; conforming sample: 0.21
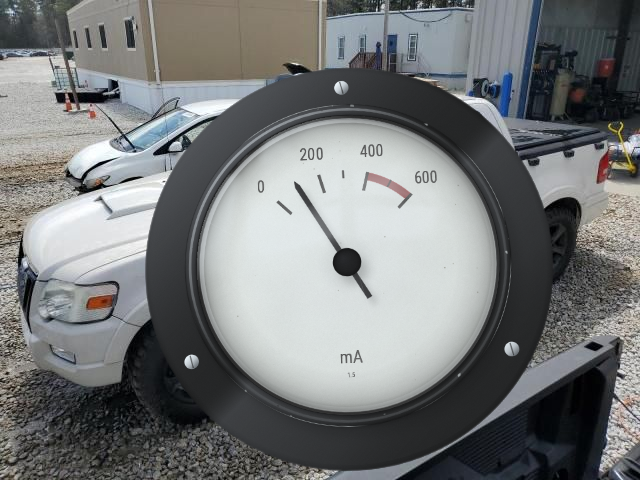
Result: 100
